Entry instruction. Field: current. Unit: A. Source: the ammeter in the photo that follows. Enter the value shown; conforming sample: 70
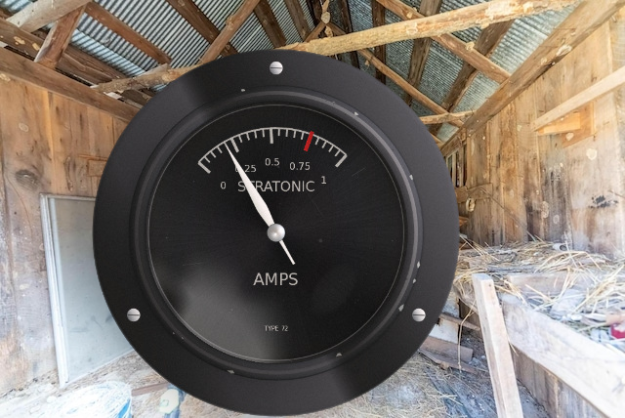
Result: 0.2
